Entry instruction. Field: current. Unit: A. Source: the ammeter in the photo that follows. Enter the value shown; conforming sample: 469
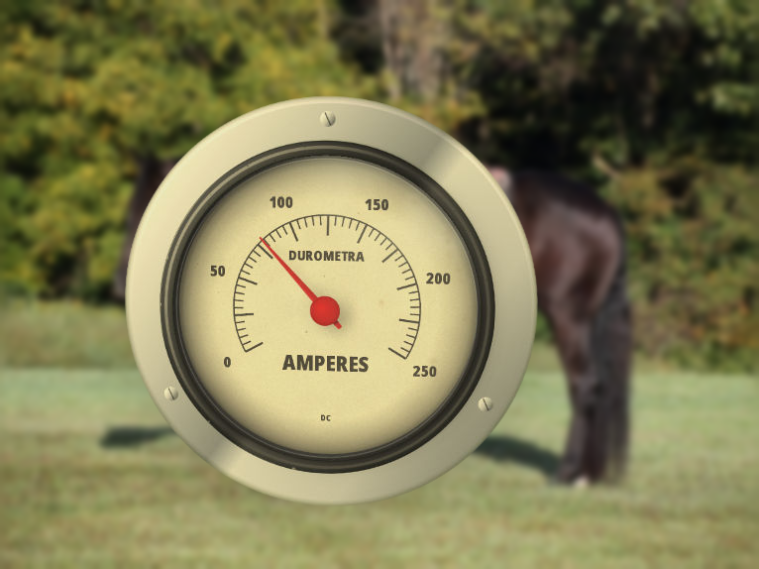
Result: 80
